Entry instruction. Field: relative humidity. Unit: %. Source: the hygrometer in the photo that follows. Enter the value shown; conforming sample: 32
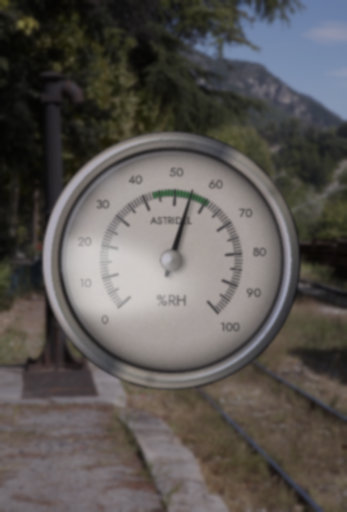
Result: 55
